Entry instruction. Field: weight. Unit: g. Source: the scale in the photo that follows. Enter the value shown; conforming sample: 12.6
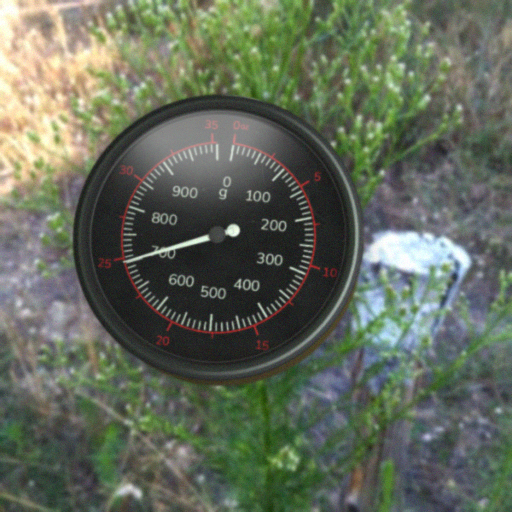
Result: 700
